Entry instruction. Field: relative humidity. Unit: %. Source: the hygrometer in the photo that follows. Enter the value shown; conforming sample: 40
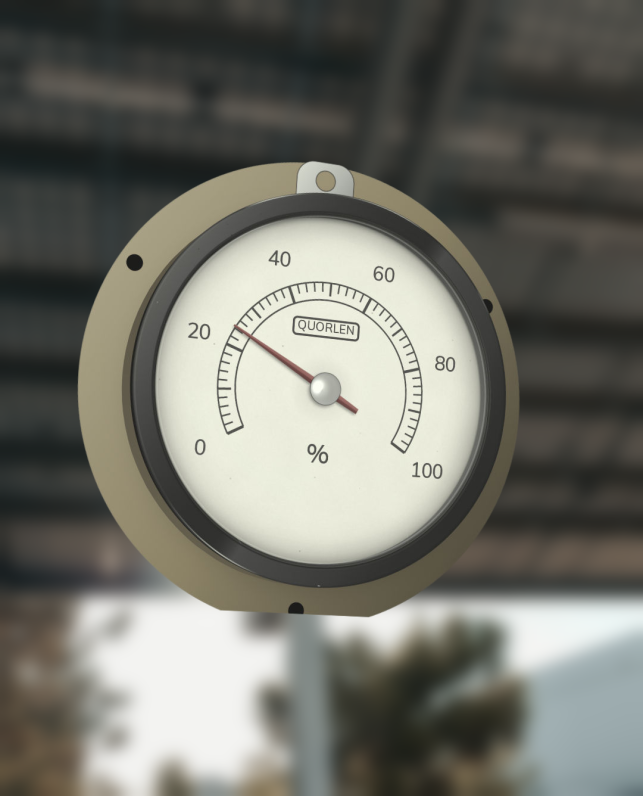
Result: 24
